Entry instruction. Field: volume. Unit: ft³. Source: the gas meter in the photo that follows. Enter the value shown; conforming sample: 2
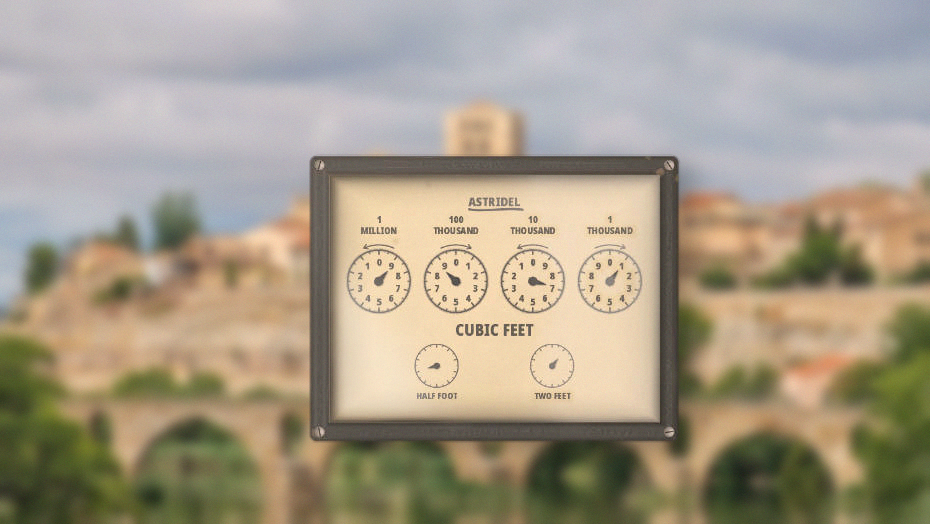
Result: 887100
